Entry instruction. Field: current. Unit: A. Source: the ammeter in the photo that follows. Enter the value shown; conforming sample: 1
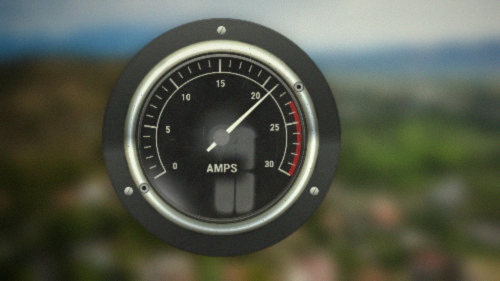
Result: 21
